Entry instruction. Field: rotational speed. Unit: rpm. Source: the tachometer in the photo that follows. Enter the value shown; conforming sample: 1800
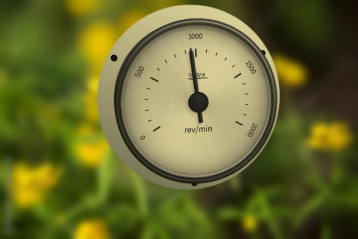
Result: 950
